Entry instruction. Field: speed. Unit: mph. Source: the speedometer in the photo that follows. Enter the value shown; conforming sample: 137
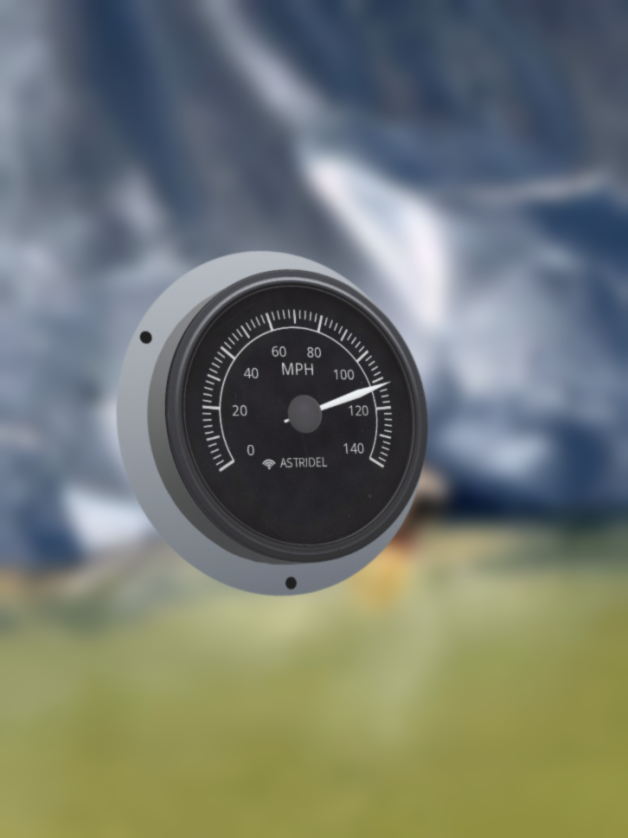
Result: 112
